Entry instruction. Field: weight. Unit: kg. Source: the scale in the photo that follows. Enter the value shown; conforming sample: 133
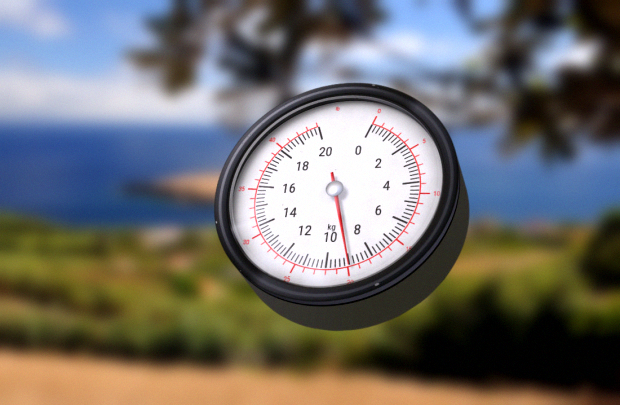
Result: 9
